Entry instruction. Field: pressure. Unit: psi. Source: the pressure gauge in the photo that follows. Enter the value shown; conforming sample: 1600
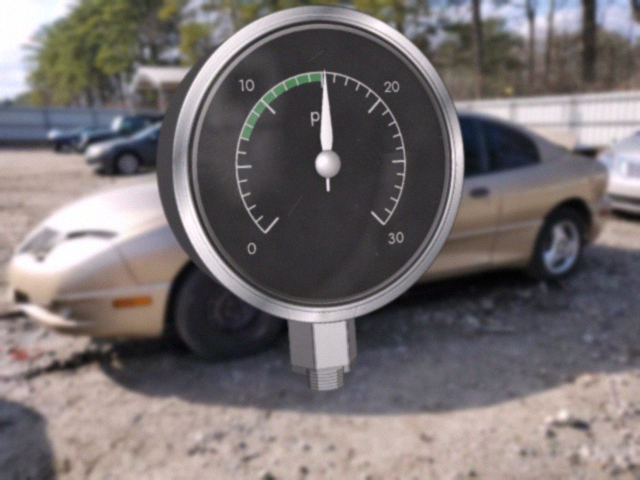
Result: 15
